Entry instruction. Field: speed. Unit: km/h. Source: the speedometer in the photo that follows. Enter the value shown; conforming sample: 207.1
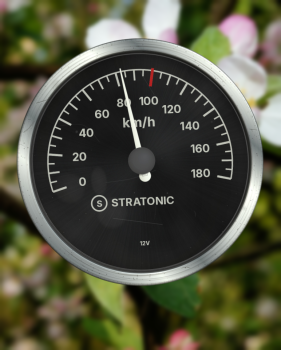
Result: 82.5
